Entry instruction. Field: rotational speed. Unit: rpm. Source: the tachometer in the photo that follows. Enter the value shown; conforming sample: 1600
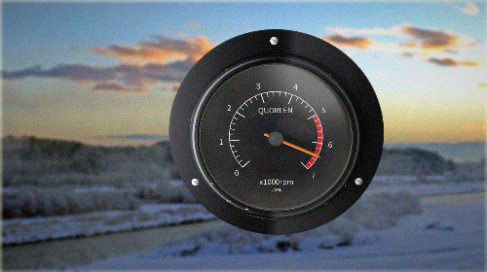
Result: 6400
